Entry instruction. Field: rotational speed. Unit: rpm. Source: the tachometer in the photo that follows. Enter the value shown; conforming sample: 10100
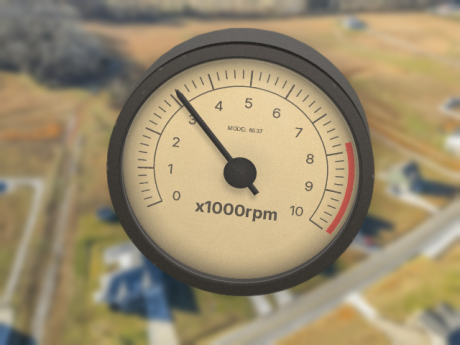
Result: 3200
